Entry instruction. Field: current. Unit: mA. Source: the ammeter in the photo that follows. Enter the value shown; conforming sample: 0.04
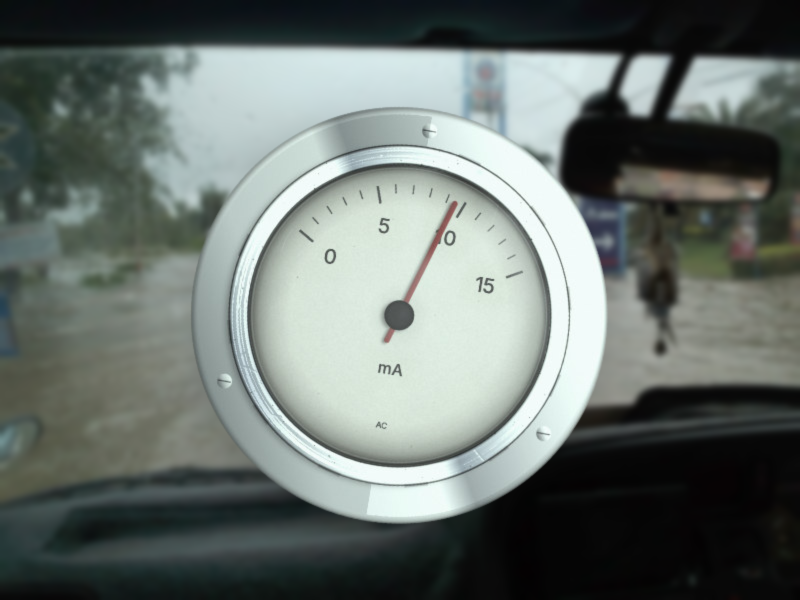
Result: 9.5
